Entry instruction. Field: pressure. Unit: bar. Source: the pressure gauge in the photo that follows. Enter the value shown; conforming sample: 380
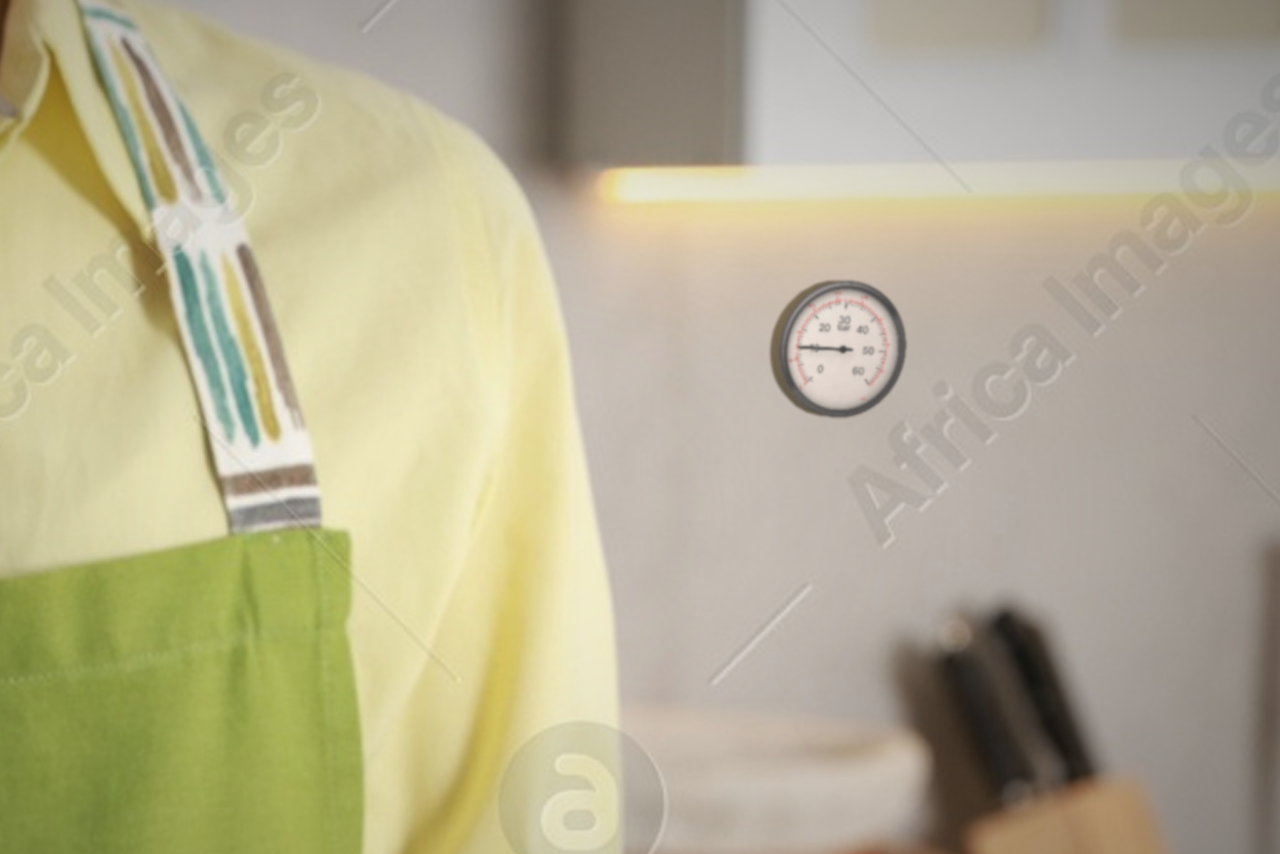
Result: 10
